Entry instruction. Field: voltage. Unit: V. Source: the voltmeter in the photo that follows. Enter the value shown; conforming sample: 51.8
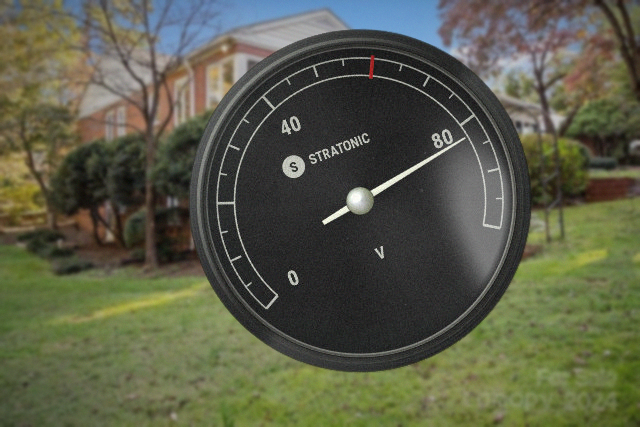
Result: 82.5
